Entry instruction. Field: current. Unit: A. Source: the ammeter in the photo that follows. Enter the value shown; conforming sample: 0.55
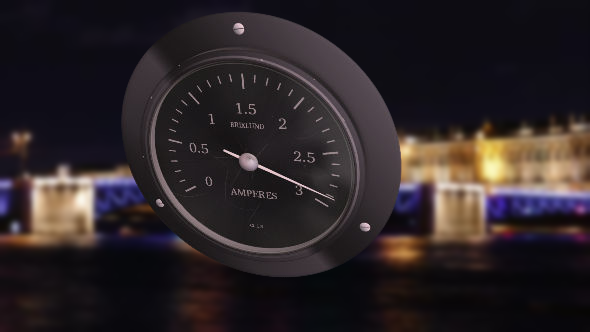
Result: 2.9
